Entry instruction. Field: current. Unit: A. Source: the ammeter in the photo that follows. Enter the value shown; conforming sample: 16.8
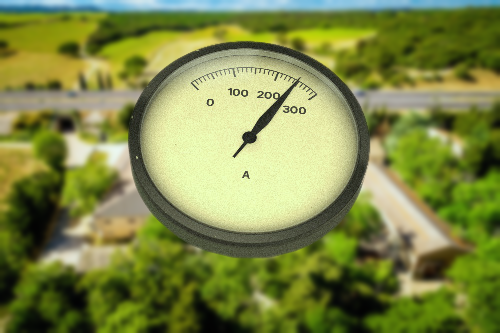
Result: 250
